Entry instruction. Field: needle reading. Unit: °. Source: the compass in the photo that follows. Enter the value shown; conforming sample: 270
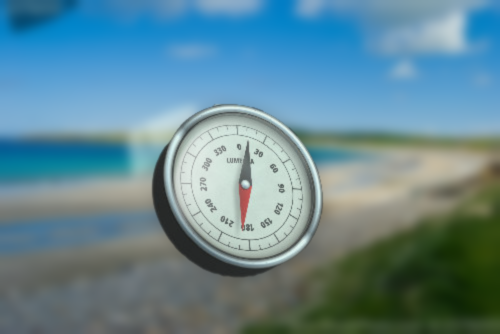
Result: 190
